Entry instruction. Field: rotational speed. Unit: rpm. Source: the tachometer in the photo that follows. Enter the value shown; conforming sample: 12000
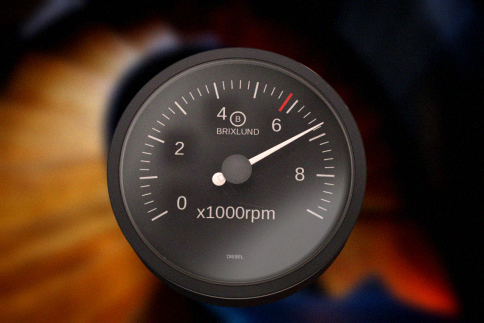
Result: 6800
